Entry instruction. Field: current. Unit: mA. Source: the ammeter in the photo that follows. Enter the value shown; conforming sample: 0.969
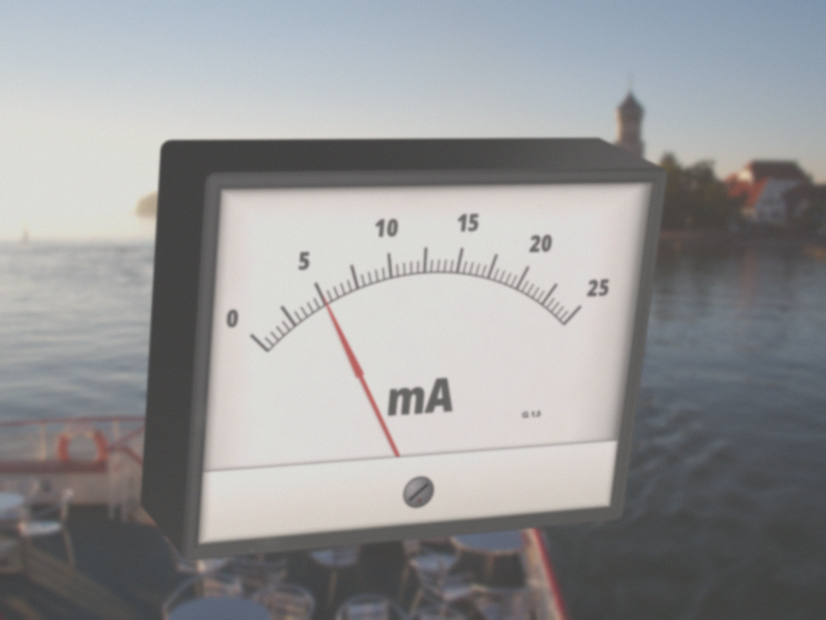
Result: 5
